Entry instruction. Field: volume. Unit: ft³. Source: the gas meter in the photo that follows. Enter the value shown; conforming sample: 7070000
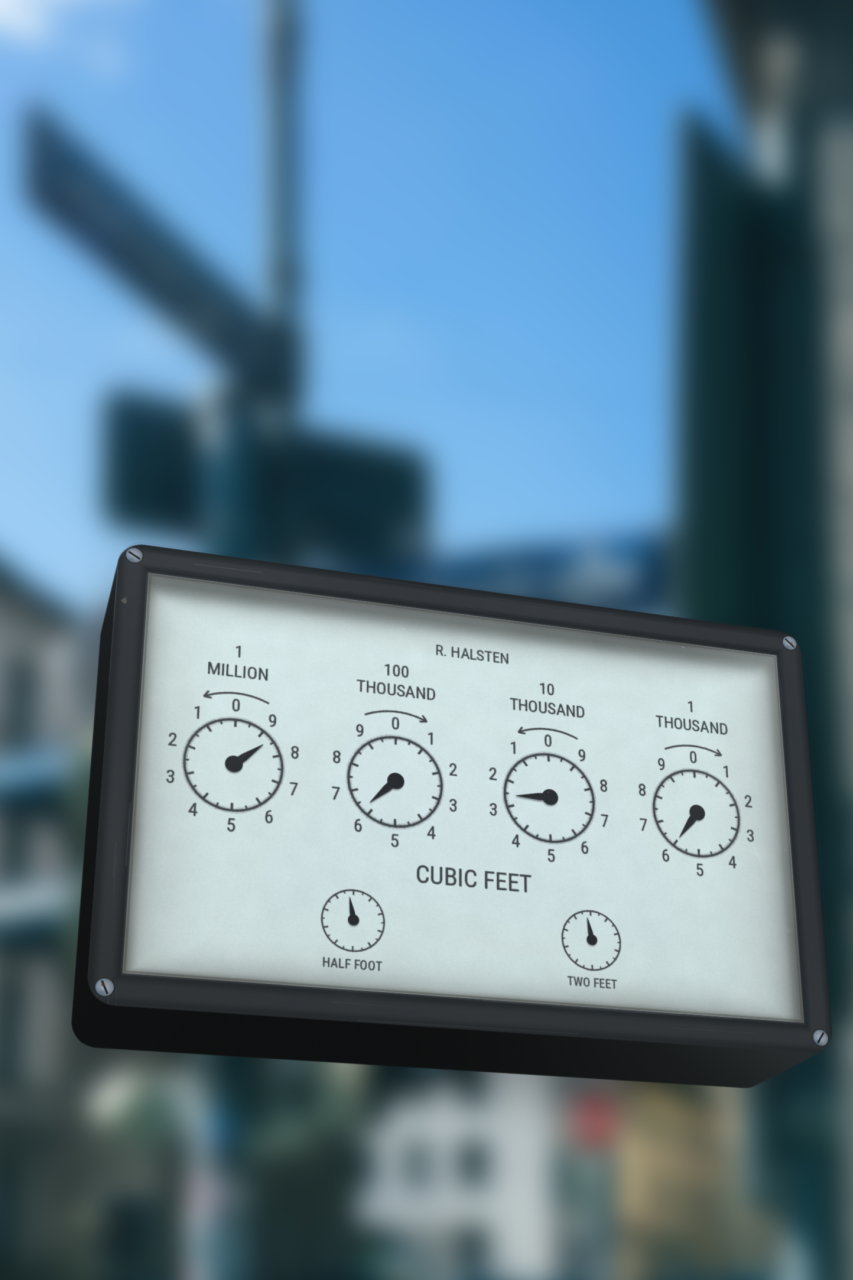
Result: 862600
